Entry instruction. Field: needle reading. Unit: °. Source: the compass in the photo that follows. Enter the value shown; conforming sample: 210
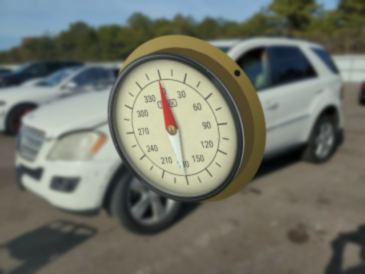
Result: 0
